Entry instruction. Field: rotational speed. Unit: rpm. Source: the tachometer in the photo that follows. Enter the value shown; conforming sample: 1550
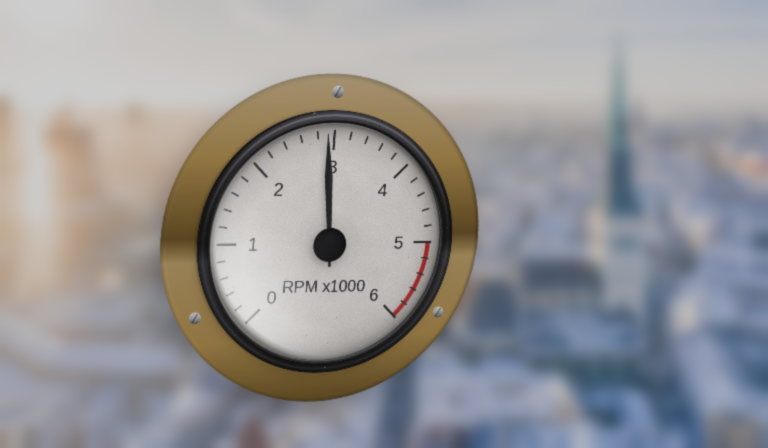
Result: 2900
